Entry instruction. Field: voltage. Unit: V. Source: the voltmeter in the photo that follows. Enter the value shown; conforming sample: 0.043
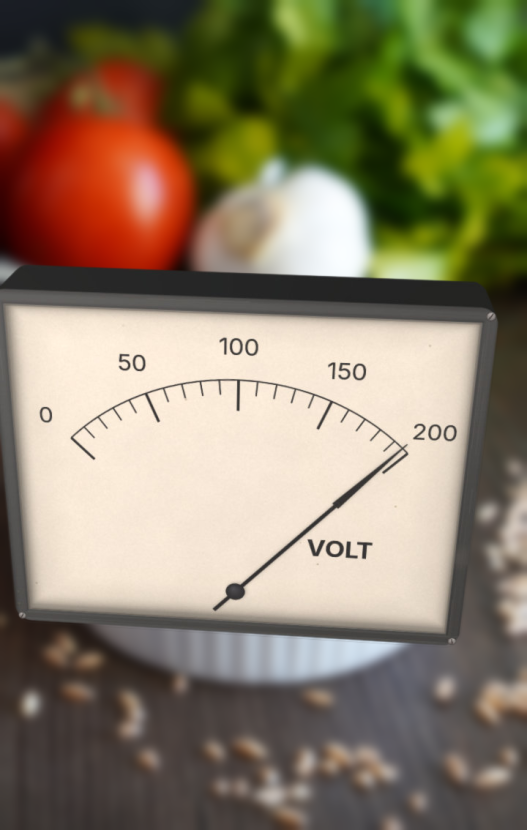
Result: 195
